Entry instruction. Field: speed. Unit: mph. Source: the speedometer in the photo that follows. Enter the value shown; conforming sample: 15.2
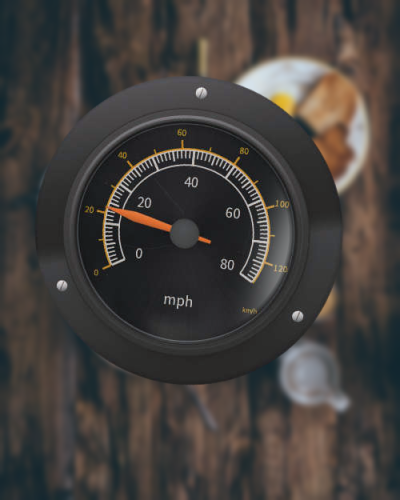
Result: 14
